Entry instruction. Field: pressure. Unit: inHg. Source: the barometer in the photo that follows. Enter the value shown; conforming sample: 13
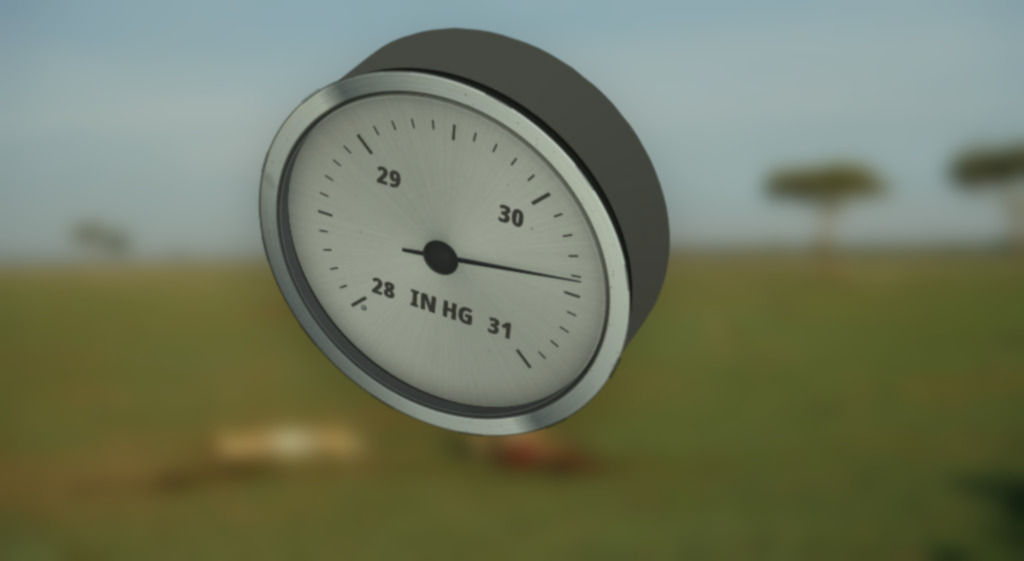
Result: 30.4
